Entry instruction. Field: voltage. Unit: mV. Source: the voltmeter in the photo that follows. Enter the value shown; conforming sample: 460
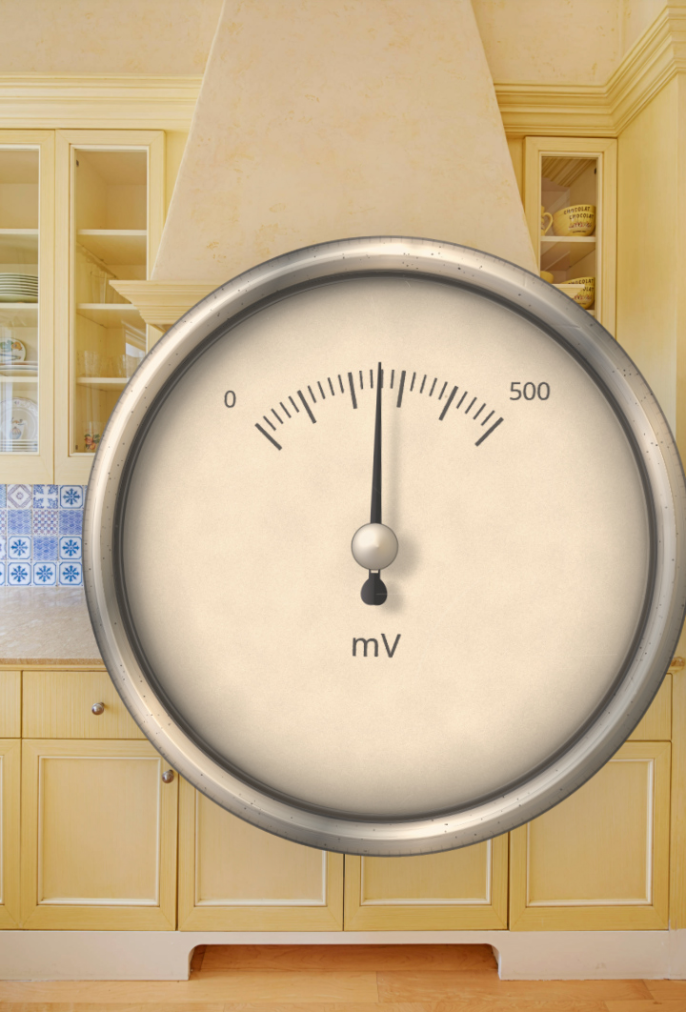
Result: 260
